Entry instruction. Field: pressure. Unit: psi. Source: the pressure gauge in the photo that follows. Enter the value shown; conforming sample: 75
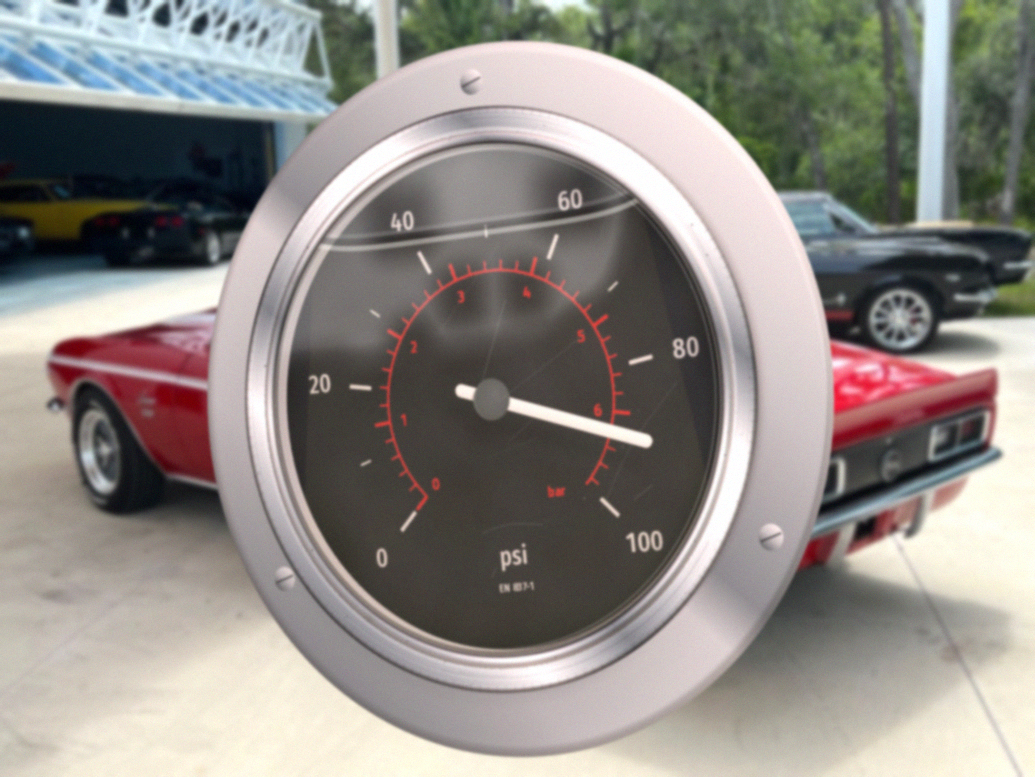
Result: 90
